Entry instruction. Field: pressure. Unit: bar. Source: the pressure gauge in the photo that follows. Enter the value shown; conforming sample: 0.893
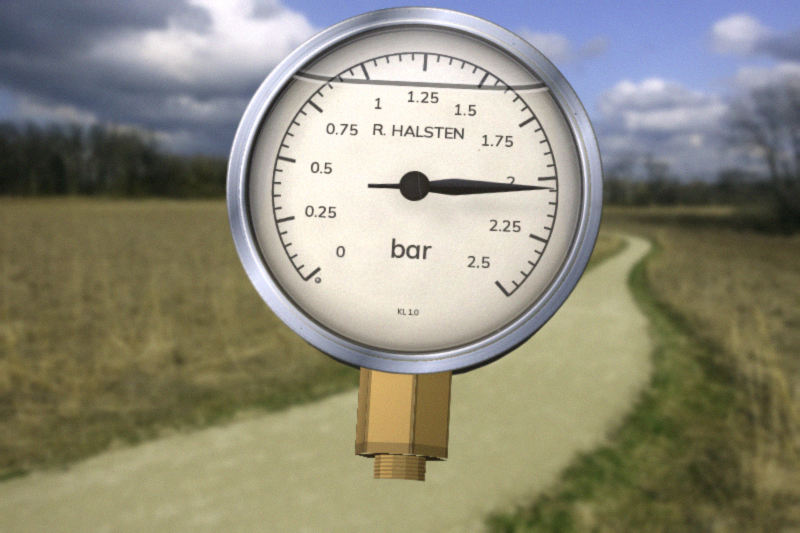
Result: 2.05
